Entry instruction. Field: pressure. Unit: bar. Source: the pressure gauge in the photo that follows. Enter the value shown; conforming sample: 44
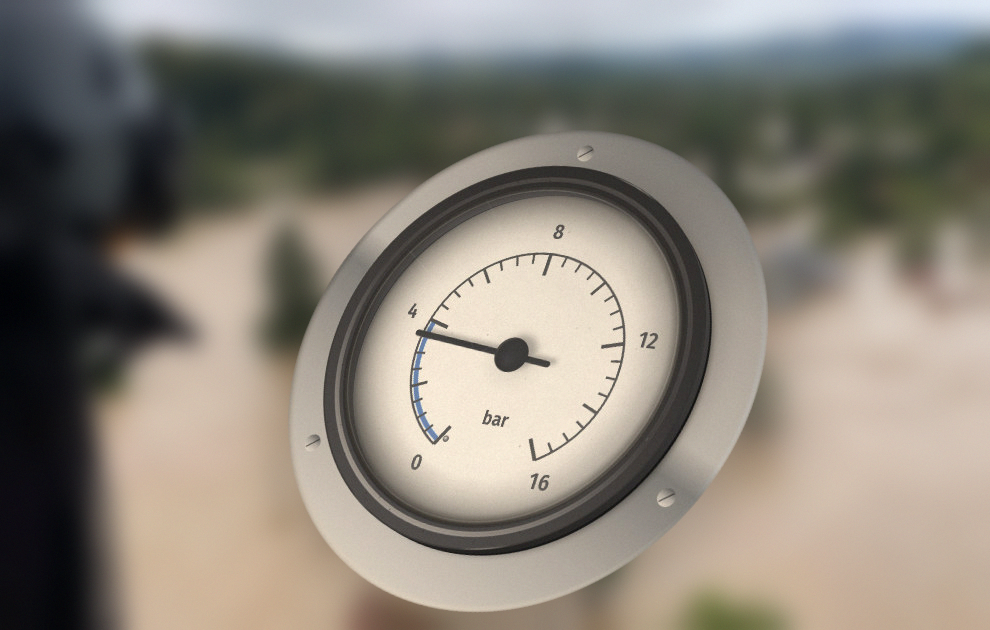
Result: 3.5
